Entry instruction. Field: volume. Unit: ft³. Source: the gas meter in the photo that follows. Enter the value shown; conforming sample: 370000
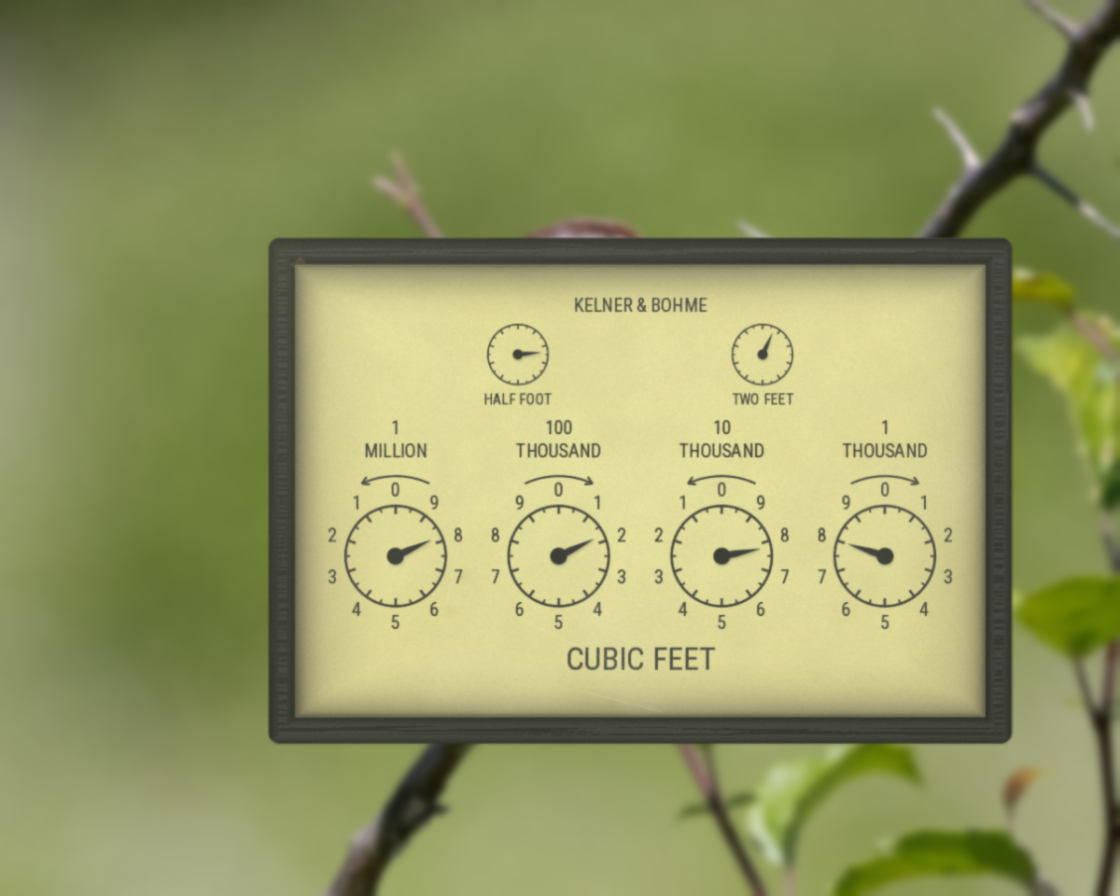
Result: 817800
